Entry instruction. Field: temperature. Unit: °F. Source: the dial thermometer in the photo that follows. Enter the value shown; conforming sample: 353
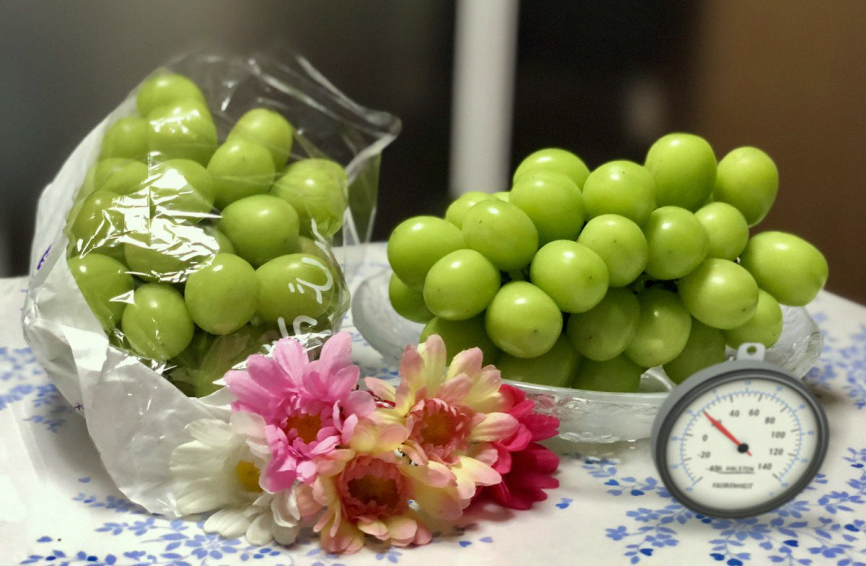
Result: 20
